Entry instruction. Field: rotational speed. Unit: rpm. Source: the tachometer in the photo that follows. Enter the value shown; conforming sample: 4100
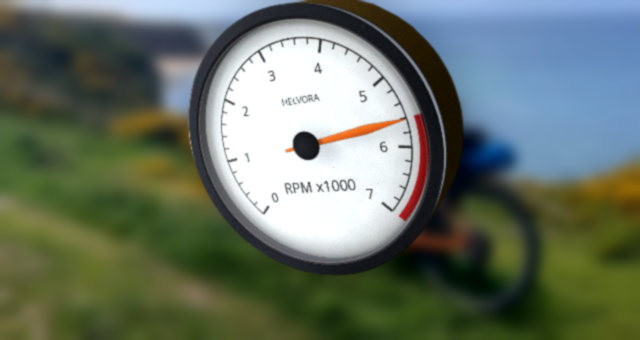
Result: 5600
